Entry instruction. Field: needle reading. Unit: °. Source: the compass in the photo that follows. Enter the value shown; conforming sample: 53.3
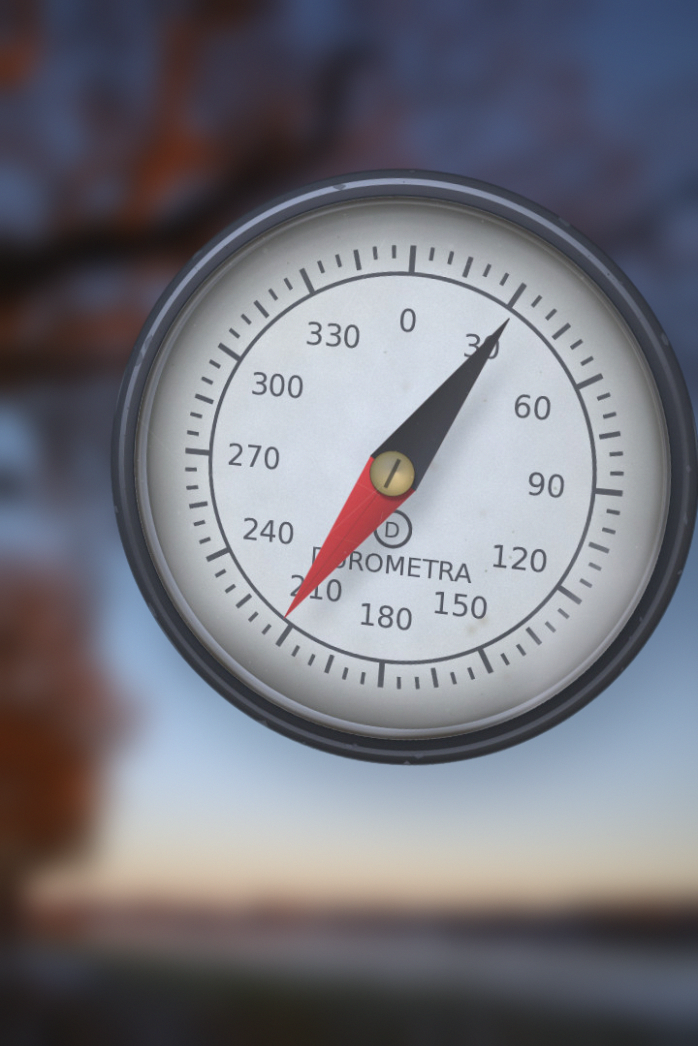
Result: 212.5
